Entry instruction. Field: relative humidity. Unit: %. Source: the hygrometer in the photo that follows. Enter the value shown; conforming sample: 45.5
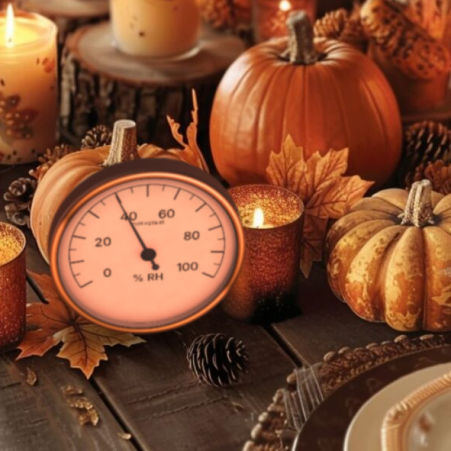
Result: 40
